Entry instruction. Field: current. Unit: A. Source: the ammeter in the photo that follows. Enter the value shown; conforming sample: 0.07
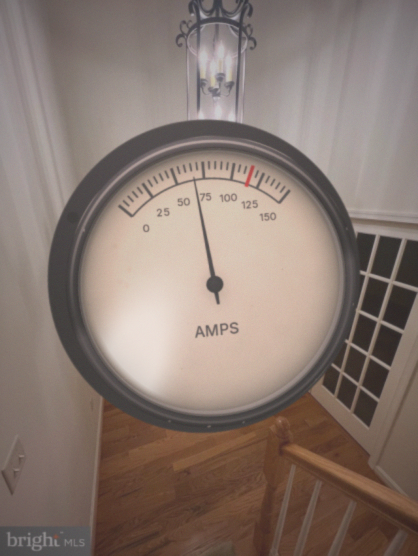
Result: 65
